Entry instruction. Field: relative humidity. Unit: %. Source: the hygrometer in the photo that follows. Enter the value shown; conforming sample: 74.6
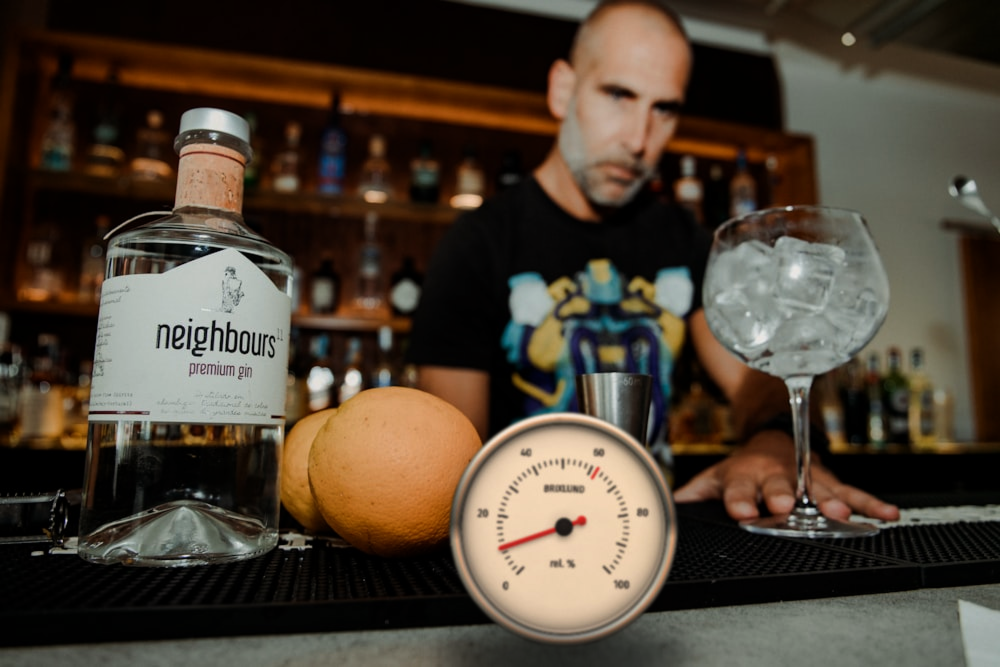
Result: 10
